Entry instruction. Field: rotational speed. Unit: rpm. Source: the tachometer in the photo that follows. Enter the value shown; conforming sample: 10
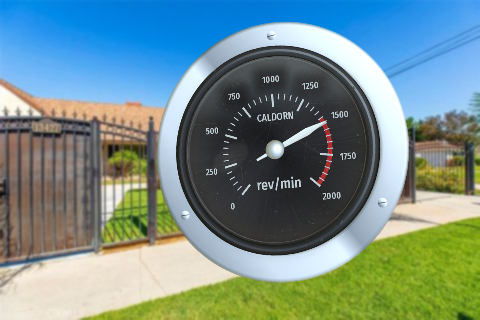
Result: 1500
